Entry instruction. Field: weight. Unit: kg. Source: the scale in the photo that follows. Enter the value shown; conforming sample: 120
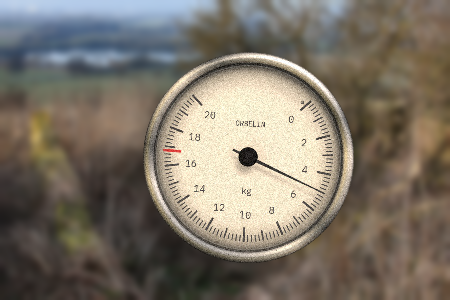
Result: 5
